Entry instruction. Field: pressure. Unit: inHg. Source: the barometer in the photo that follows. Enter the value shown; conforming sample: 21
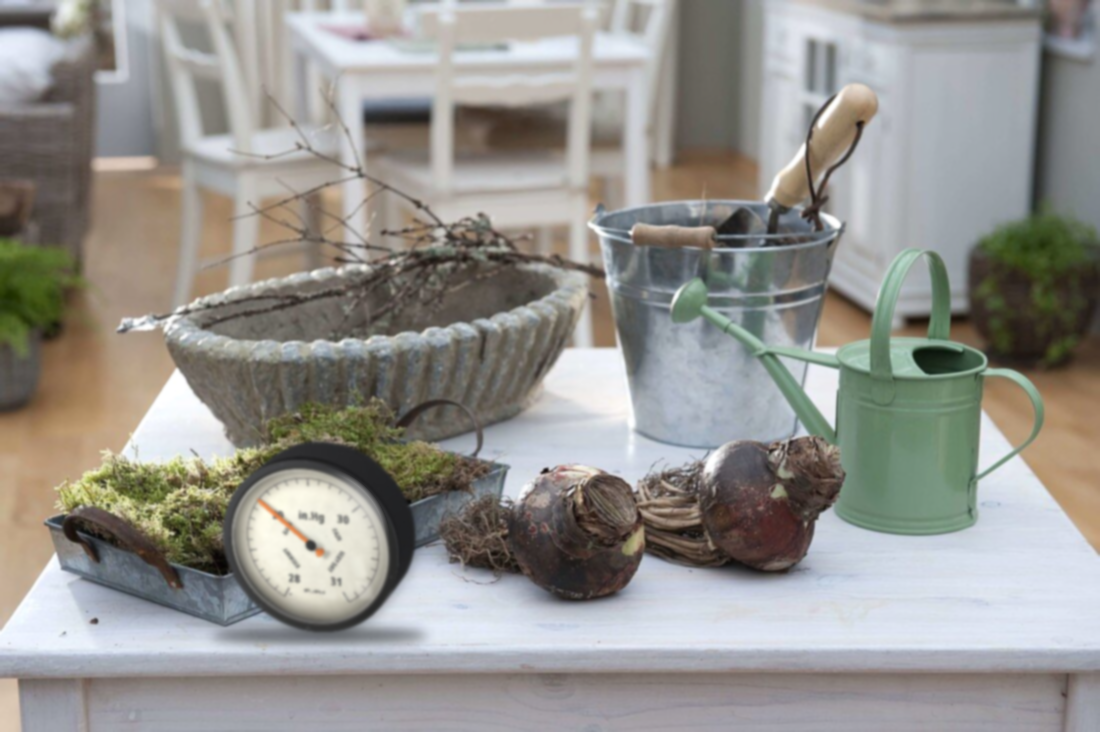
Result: 29
